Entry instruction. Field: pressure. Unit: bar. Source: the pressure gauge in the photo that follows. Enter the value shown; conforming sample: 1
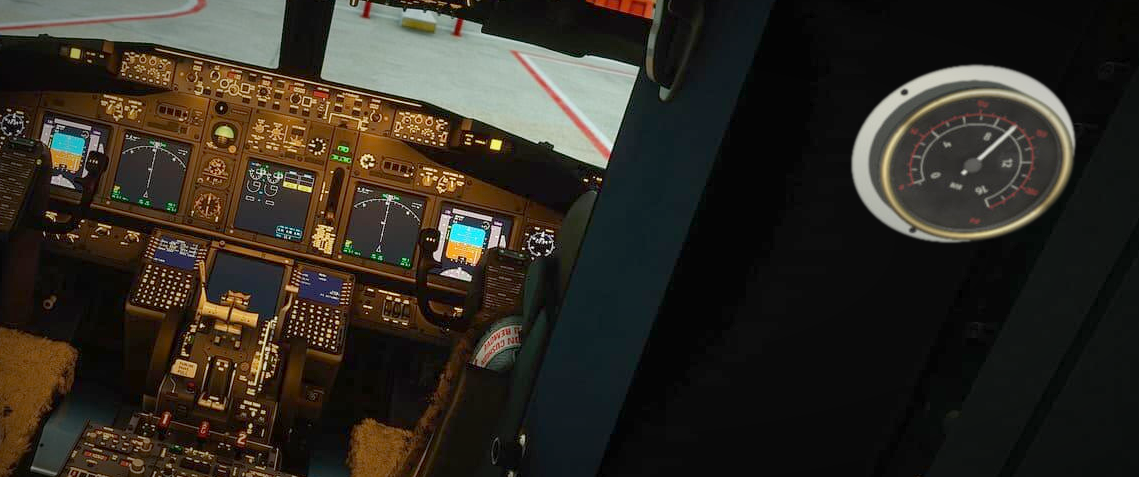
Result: 9
